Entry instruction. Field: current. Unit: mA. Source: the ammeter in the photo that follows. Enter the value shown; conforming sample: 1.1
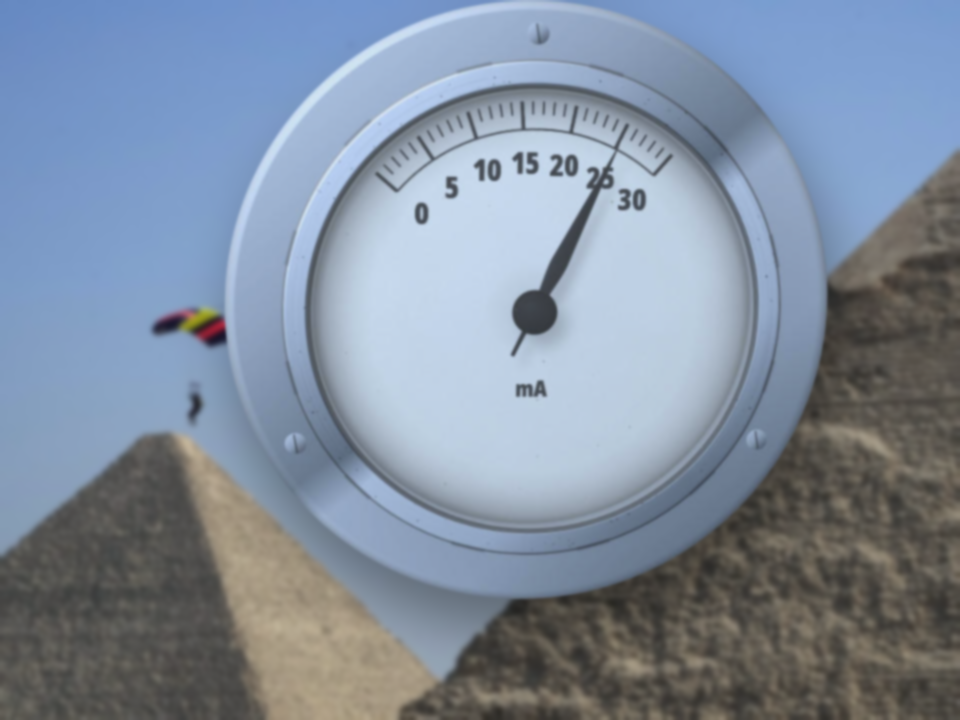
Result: 25
